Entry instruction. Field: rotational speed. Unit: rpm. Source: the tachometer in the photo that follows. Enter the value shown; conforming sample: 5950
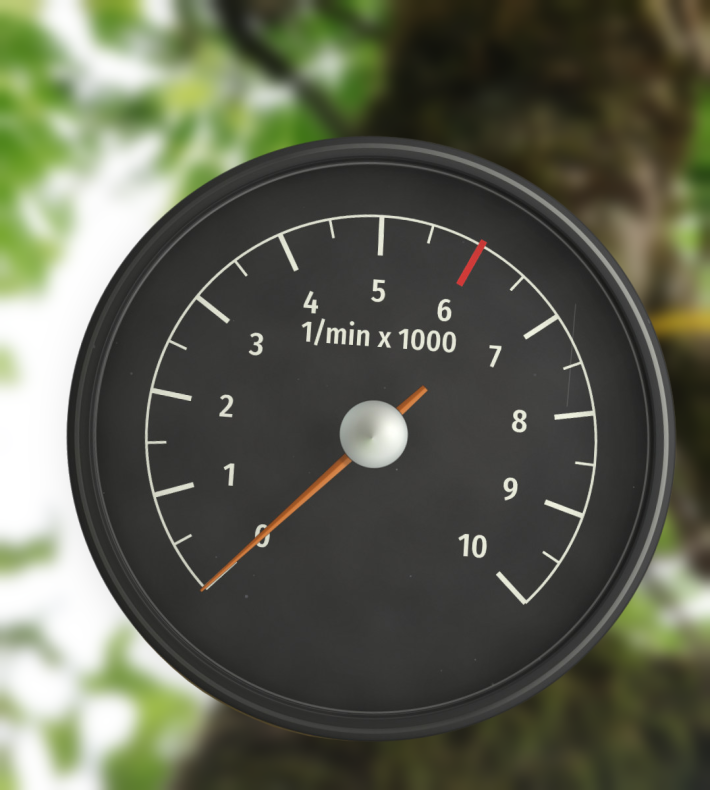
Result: 0
